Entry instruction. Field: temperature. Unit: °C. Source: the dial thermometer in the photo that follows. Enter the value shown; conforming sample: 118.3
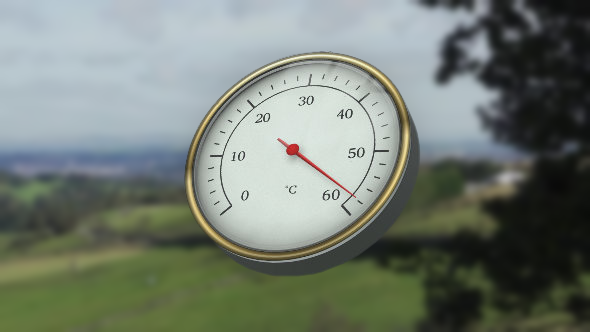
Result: 58
